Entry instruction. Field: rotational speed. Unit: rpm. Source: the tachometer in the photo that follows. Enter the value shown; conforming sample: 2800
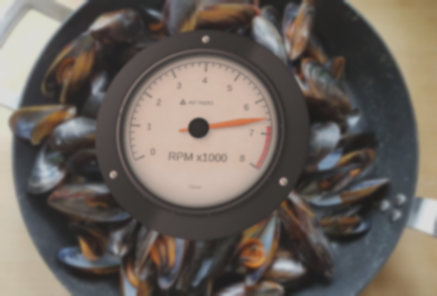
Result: 6600
